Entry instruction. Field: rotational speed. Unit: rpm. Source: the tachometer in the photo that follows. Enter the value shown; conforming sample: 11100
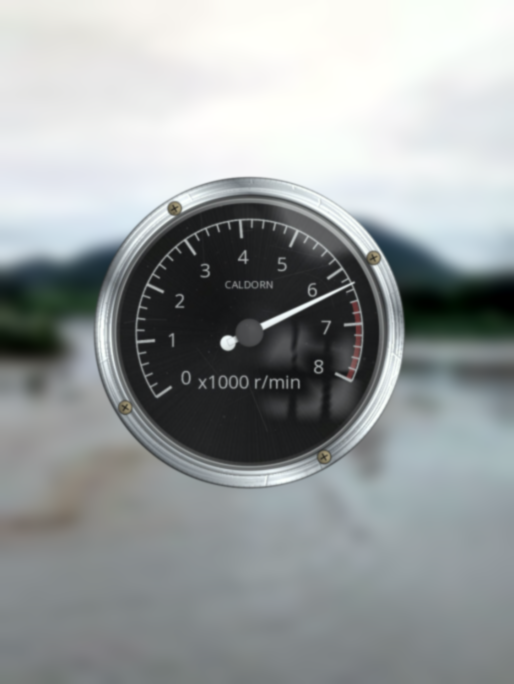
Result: 6300
